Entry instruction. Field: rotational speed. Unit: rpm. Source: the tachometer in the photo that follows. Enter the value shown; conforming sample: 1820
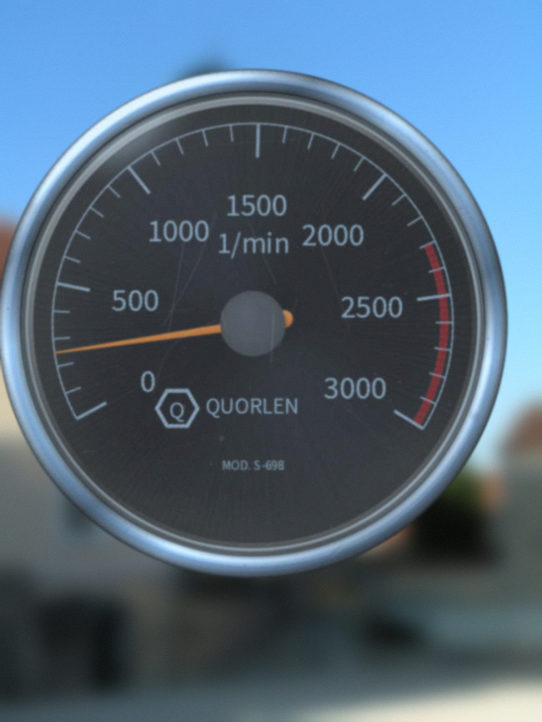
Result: 250
